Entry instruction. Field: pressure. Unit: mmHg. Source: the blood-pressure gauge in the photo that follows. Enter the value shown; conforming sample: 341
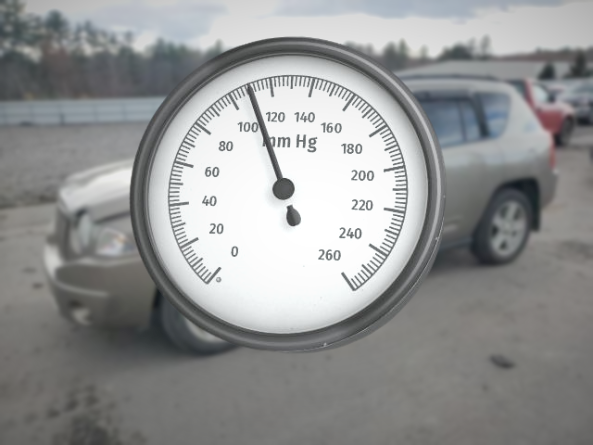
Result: 110
